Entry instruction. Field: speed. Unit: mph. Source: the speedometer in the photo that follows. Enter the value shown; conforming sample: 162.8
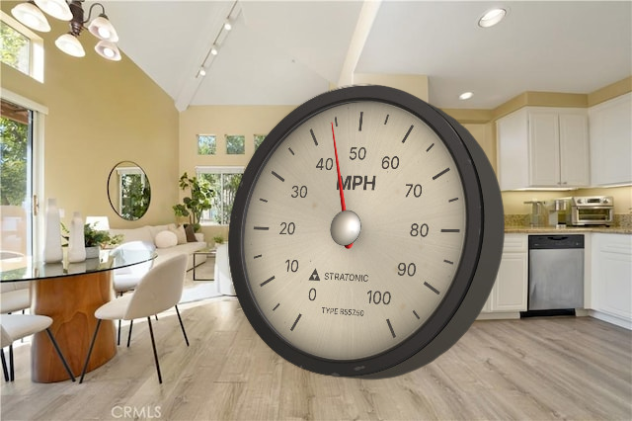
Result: 45
